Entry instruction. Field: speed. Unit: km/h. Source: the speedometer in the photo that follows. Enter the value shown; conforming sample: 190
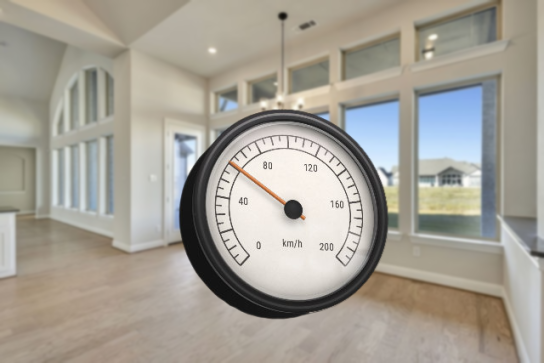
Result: 60
